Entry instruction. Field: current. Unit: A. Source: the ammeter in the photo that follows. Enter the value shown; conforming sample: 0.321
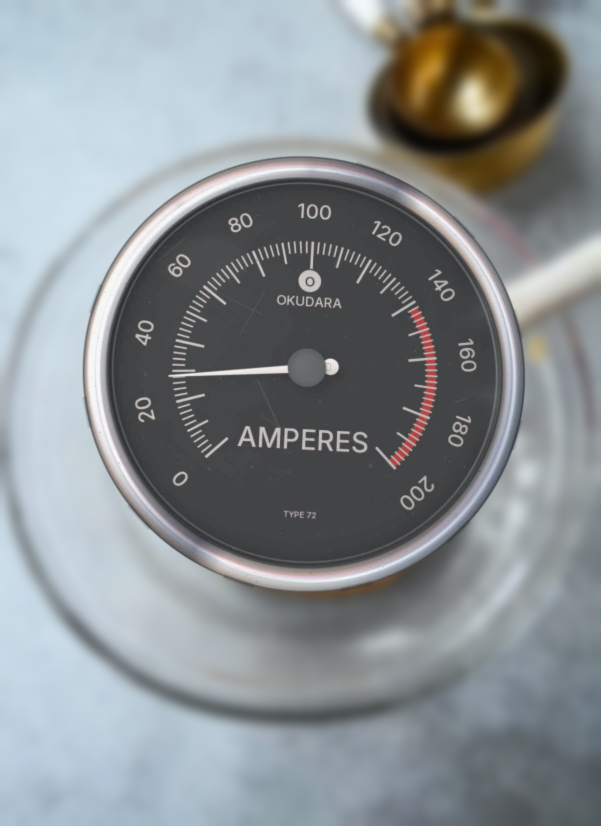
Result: 28
